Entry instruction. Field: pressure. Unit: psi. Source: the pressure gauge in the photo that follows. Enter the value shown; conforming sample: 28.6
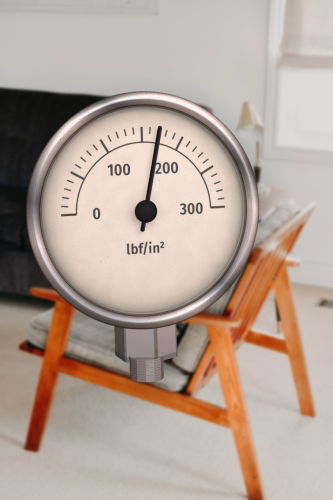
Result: 170
